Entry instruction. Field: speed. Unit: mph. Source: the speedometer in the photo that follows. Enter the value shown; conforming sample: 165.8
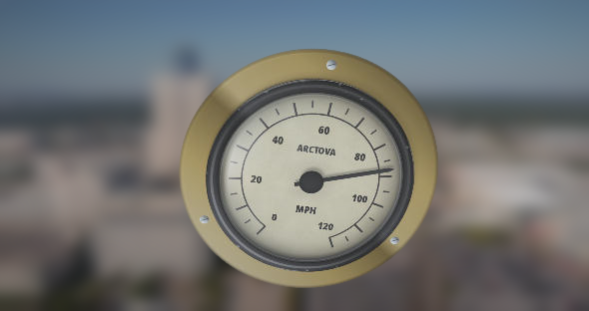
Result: 87.5
